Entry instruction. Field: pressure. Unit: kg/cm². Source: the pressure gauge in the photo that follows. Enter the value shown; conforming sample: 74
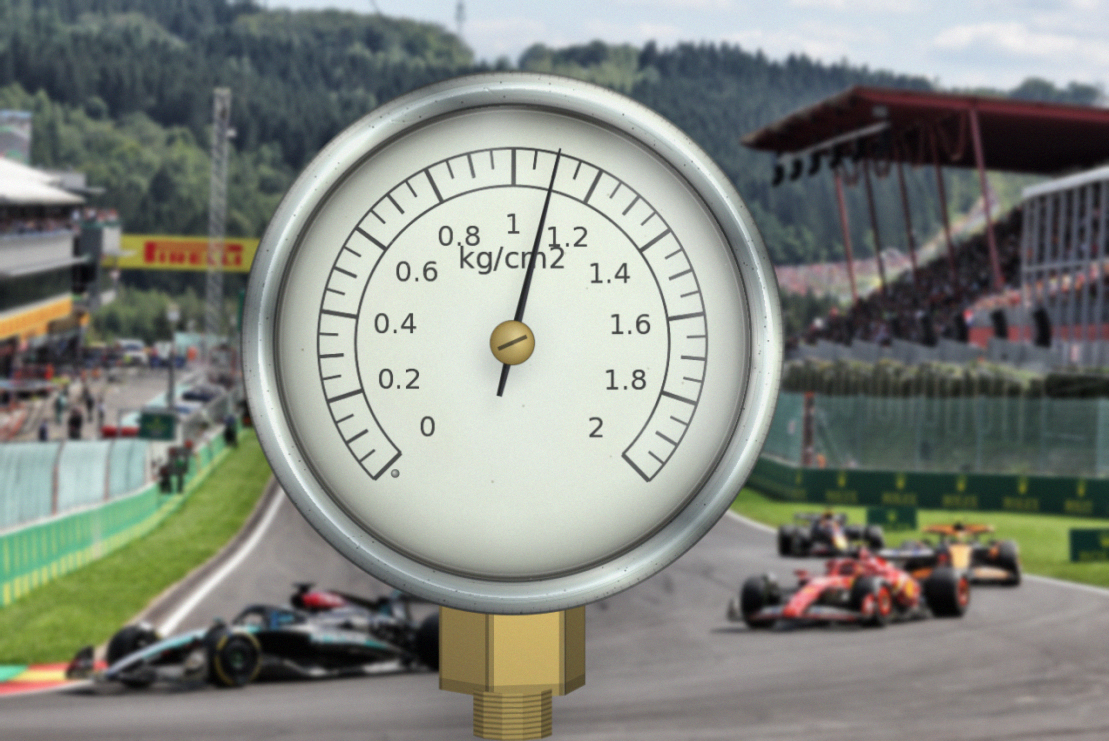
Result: 1.1
